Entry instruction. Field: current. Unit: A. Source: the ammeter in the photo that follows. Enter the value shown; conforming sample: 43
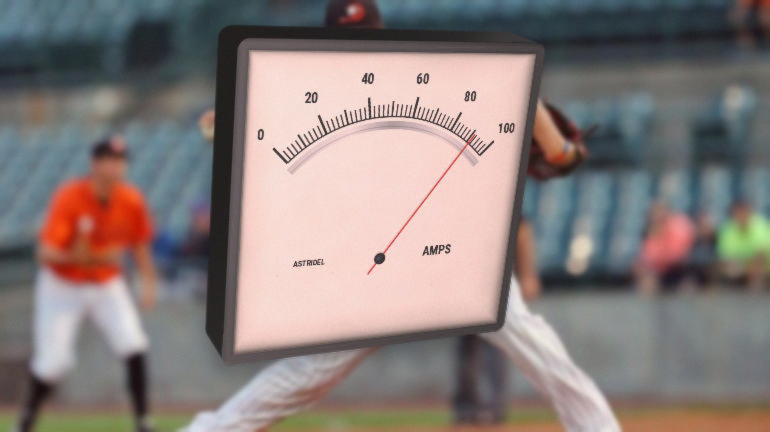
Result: 90
